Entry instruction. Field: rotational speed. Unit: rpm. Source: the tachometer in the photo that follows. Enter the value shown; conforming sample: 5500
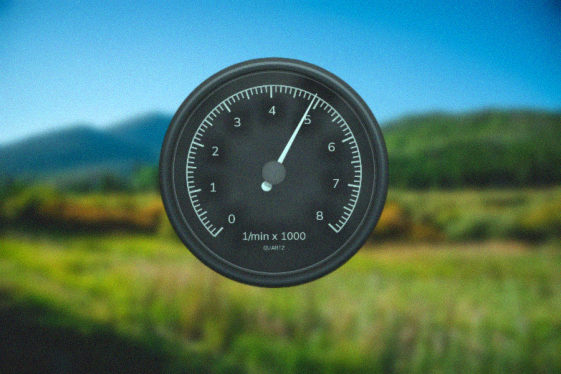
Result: 4900
